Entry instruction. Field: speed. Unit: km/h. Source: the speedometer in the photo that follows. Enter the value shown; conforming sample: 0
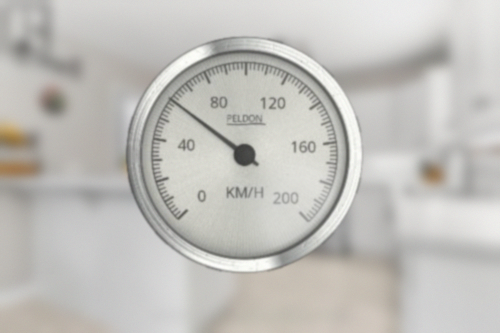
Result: 60
